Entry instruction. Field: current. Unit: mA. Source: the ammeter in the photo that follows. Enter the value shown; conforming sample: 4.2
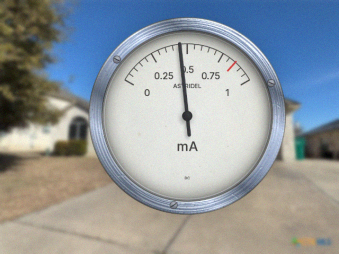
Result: 0.45
